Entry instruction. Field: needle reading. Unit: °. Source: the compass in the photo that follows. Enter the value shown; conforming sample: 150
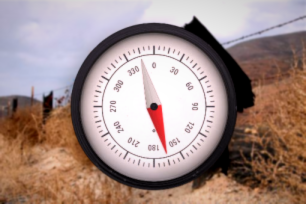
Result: 165
